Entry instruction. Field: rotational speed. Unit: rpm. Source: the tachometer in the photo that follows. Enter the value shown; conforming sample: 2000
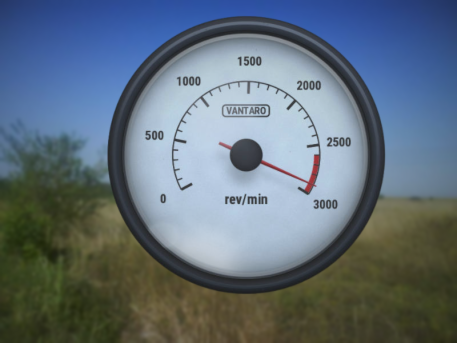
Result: 2900
